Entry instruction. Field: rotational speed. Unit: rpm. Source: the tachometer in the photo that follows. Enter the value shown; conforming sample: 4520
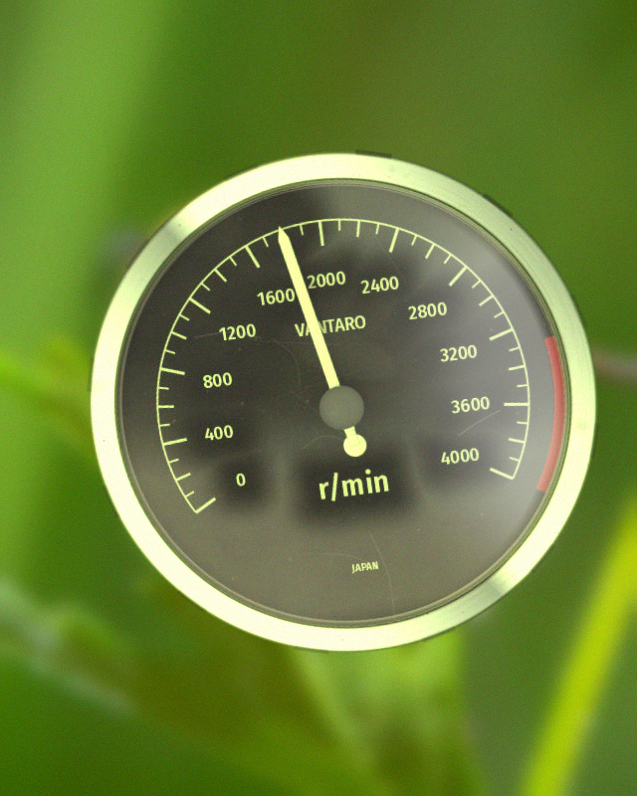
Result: 1800
